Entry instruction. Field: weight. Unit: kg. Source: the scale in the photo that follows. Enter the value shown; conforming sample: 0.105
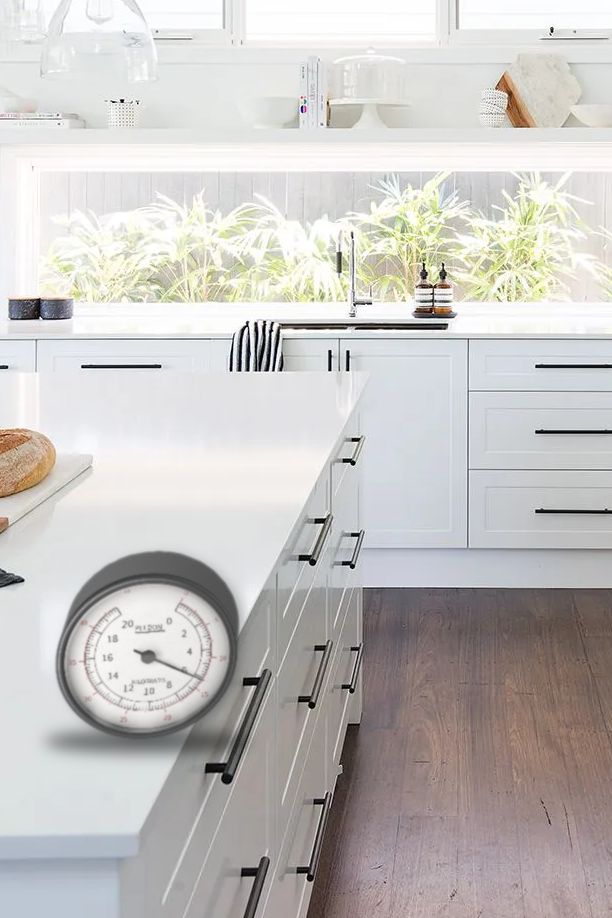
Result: 6
